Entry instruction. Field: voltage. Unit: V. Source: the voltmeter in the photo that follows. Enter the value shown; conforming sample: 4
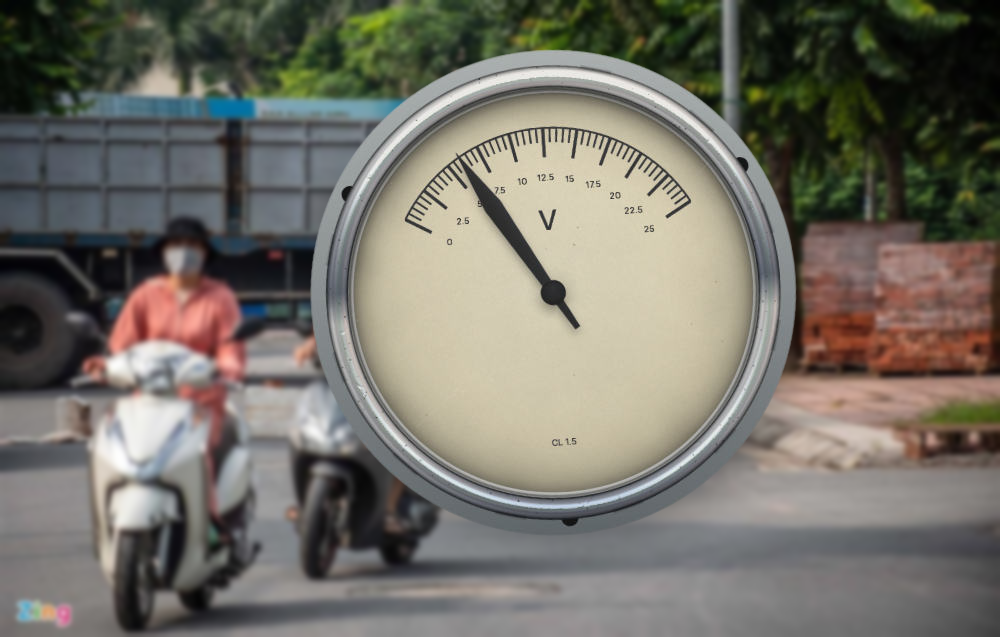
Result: 6
